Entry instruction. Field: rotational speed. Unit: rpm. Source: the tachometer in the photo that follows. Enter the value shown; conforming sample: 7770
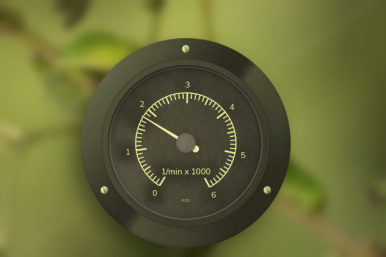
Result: 1800
